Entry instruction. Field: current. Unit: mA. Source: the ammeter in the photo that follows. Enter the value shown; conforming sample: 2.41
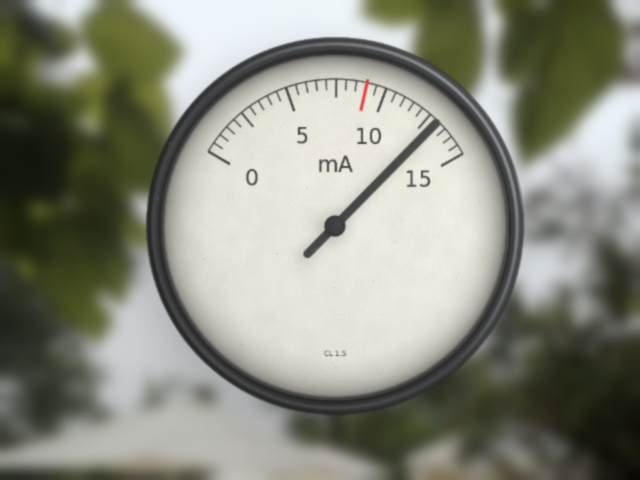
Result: 13
